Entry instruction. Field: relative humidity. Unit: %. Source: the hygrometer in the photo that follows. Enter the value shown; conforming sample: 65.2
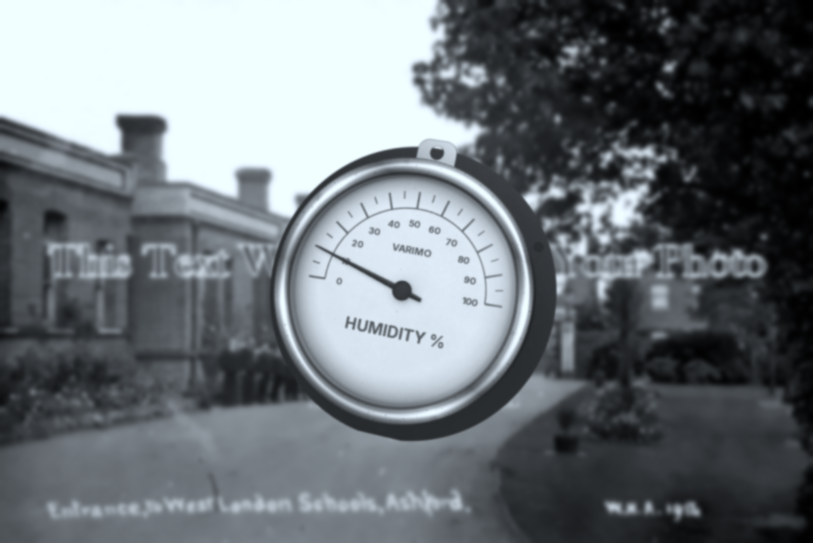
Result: 10
